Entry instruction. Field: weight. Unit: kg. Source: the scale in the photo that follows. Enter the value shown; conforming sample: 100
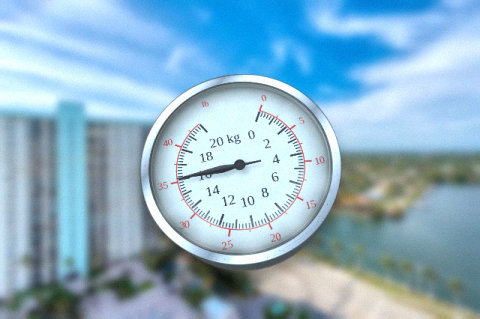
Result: 16
